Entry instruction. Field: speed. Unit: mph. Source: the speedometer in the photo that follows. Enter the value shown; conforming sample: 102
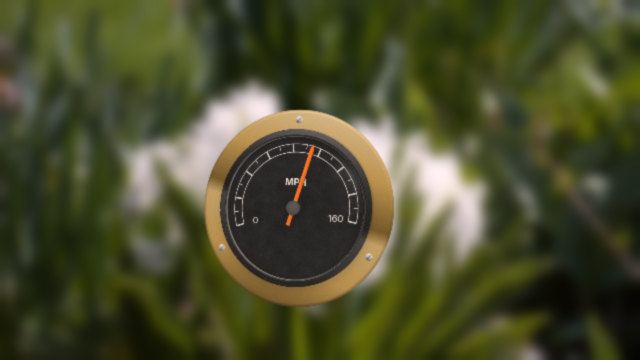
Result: 95
